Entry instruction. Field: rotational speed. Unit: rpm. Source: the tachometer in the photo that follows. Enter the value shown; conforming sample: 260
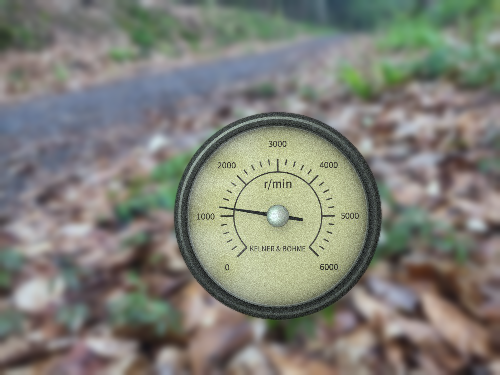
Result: 1200
